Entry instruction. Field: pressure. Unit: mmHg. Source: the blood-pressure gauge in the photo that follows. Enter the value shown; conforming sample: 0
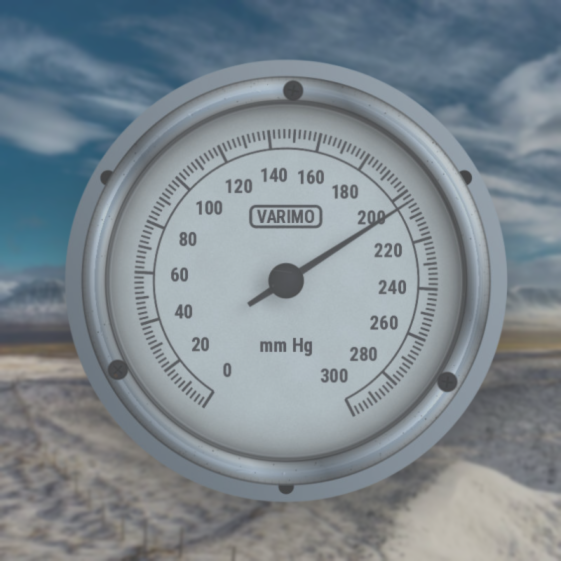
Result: 204
